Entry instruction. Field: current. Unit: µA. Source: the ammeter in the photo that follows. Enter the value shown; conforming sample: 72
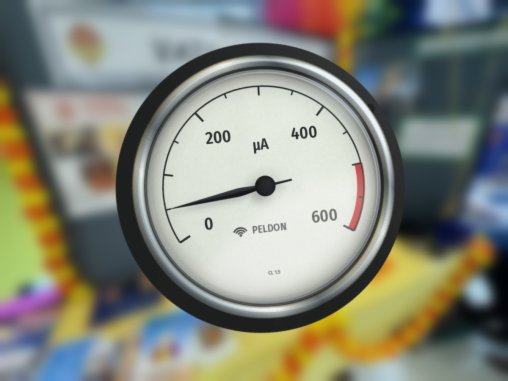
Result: 50
